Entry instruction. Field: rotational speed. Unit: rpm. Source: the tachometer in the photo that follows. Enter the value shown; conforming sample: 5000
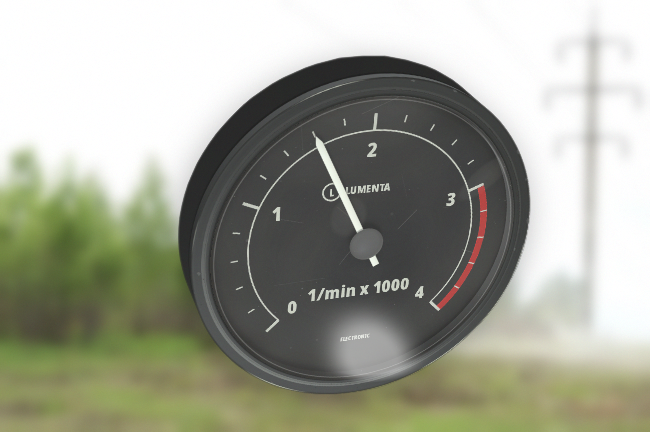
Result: 1600
